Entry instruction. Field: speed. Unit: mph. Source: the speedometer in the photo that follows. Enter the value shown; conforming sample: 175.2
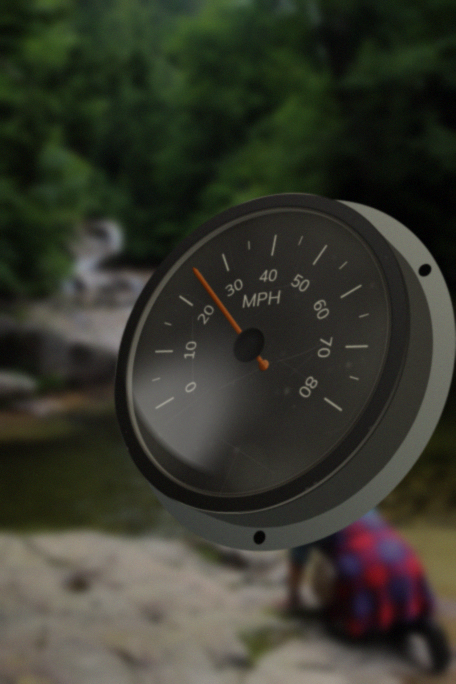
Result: 25
